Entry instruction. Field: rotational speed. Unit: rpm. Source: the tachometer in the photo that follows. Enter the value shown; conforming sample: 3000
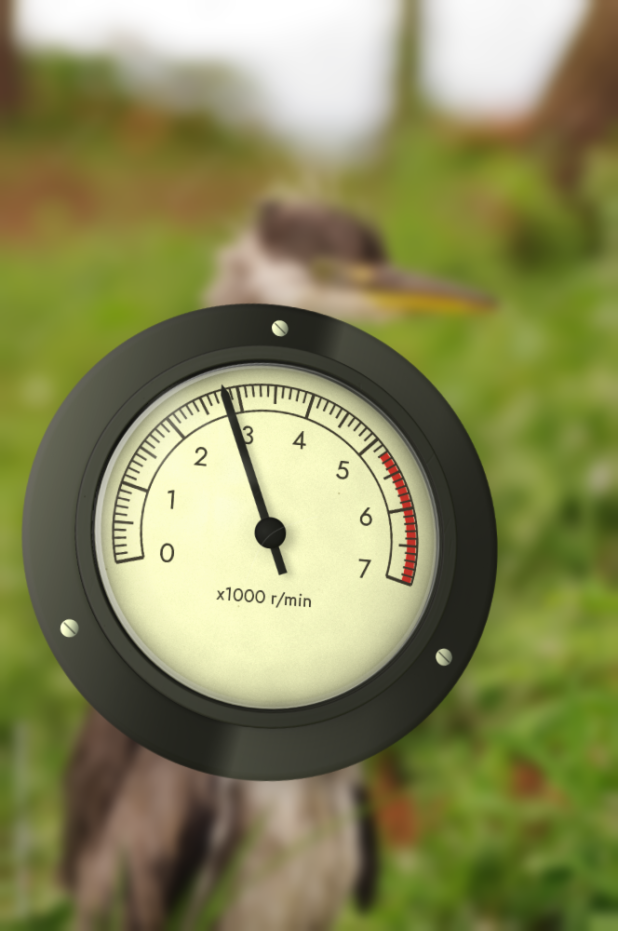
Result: 2800
